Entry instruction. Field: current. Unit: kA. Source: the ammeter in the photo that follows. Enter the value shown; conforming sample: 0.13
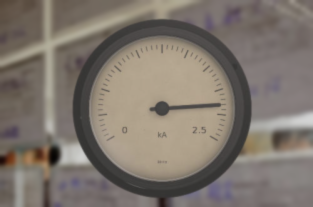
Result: 2.15
